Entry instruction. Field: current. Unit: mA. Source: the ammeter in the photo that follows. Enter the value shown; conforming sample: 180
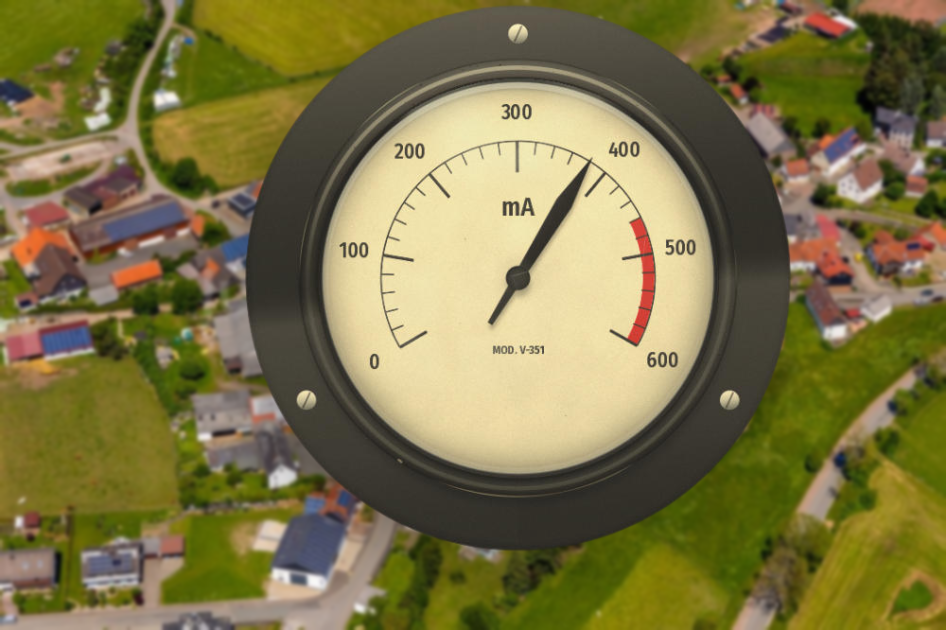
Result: 380
